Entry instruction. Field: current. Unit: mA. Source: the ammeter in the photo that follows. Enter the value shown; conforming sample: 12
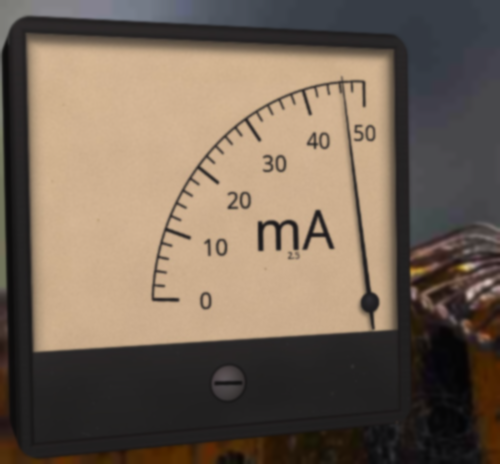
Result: 46
